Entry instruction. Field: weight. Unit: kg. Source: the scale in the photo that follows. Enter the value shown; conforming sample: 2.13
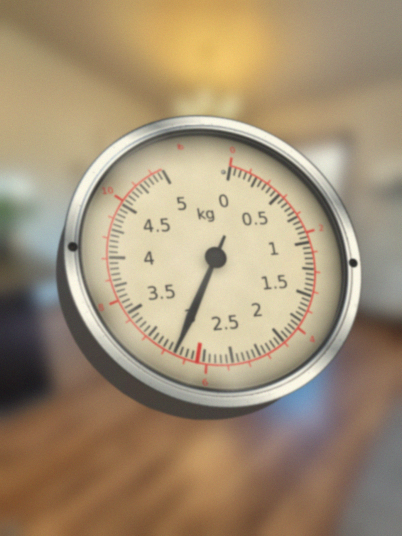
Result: 3
